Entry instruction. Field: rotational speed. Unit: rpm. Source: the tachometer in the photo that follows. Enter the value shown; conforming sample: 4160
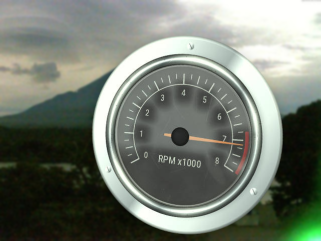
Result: 7125
